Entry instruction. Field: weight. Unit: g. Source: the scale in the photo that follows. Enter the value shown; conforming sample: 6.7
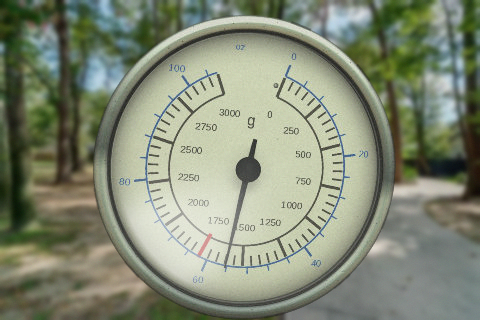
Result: 1600
